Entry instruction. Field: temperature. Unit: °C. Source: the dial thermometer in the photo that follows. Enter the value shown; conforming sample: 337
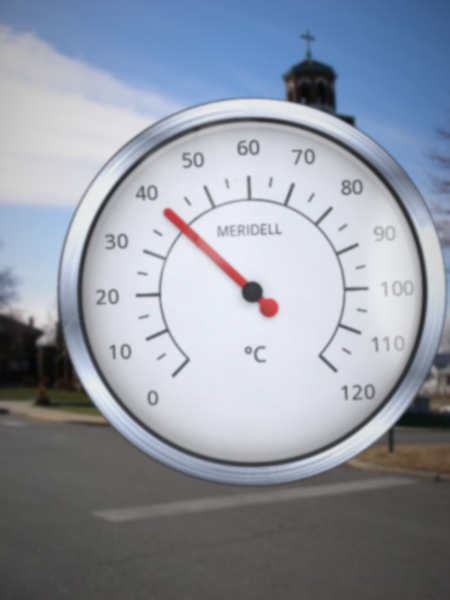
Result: 40
